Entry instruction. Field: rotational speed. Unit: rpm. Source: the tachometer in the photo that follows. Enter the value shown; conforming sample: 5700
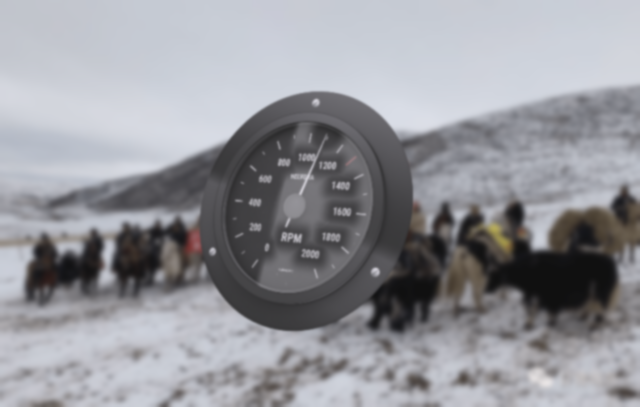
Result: 1100
